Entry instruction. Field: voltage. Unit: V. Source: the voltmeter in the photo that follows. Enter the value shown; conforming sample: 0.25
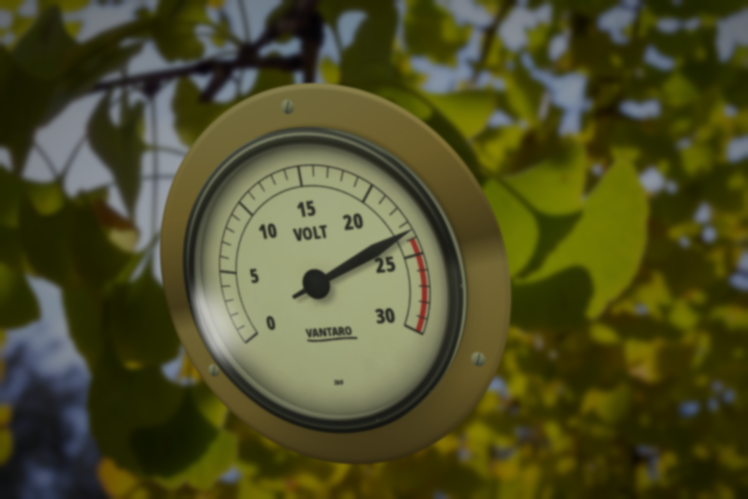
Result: 23.5
